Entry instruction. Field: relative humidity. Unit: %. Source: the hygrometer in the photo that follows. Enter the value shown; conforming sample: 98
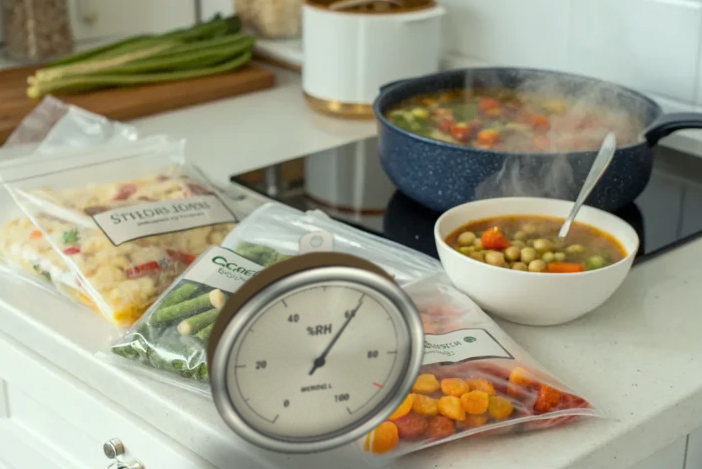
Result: 60
